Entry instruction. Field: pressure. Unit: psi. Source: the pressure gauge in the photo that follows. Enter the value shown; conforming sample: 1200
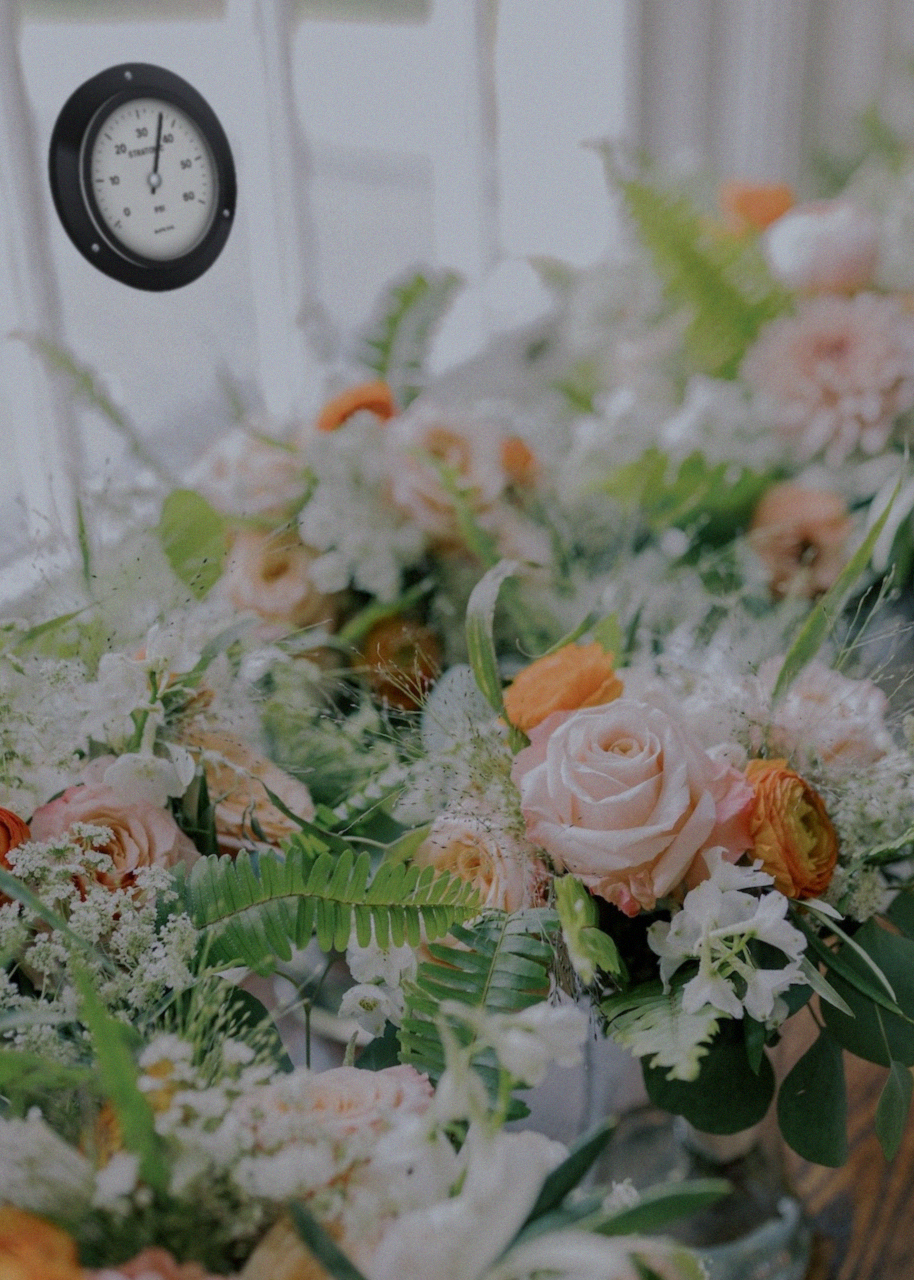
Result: 36
